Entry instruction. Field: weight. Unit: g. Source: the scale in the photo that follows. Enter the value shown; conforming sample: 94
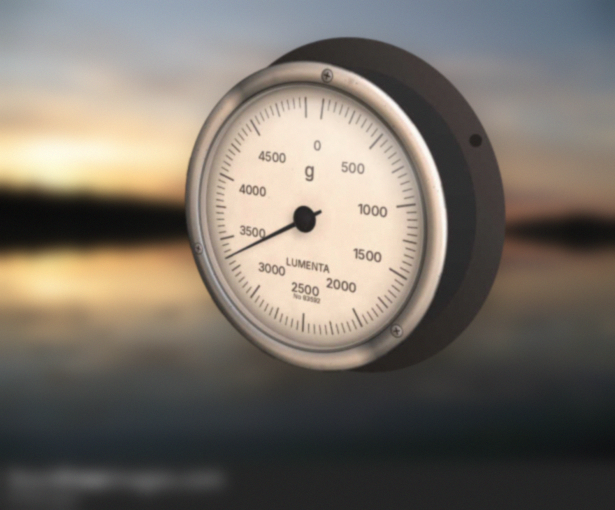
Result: 3350
